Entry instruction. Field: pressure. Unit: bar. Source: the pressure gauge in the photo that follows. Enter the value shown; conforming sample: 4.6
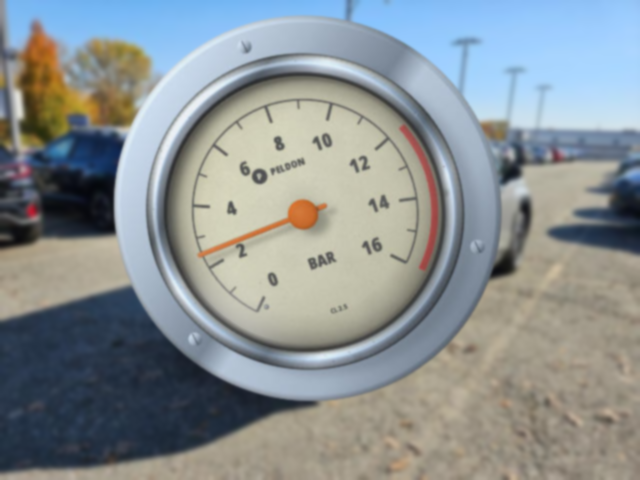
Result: 2.5
